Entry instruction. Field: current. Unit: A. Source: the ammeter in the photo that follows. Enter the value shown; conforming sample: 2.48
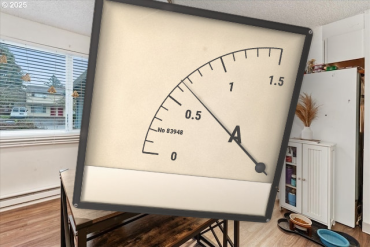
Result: 0.65
